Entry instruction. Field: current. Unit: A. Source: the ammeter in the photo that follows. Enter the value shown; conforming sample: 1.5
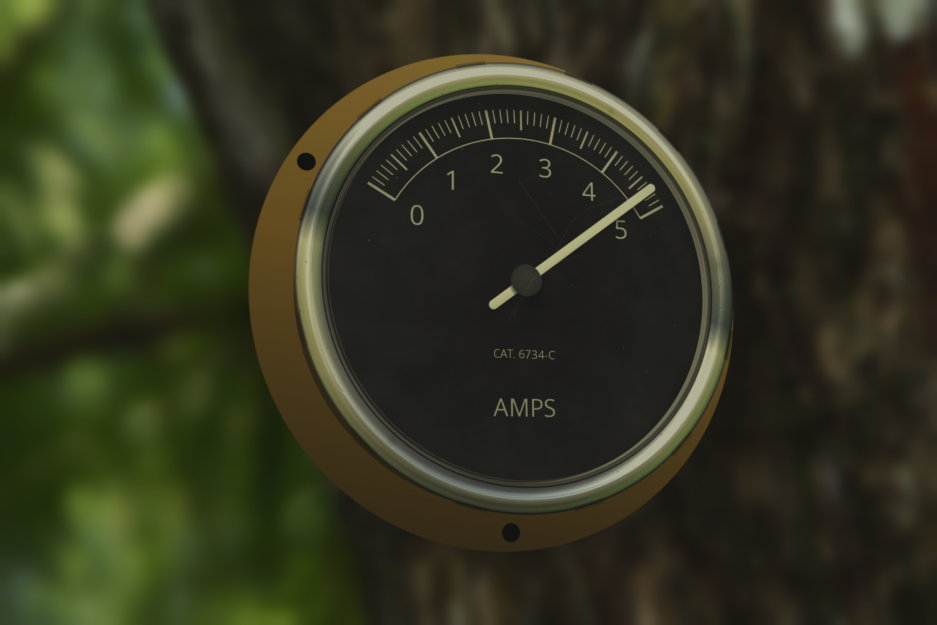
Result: 4.7
